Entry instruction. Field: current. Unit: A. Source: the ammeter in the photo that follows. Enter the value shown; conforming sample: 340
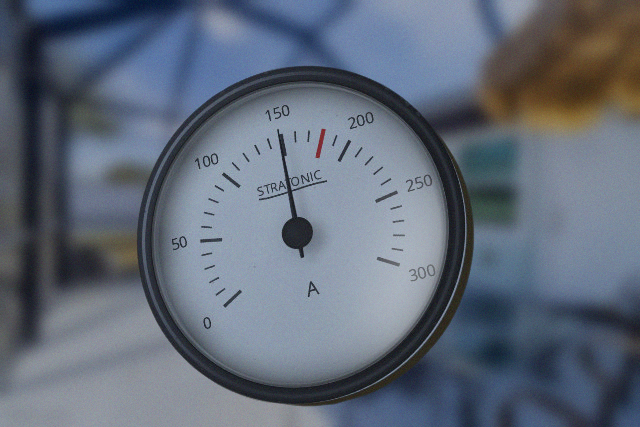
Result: 150
